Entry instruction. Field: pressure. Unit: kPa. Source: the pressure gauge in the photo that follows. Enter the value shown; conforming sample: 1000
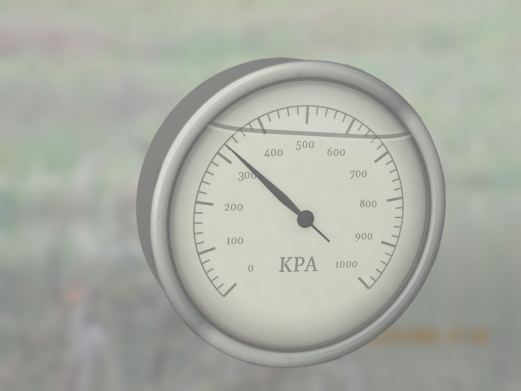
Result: 320
